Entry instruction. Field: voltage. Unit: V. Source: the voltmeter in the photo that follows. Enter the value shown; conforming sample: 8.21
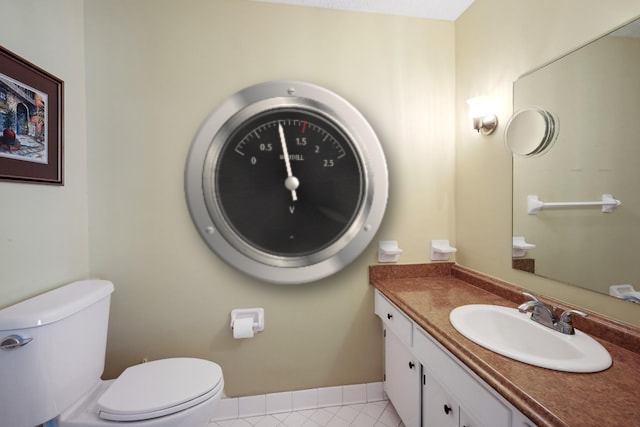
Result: 1
